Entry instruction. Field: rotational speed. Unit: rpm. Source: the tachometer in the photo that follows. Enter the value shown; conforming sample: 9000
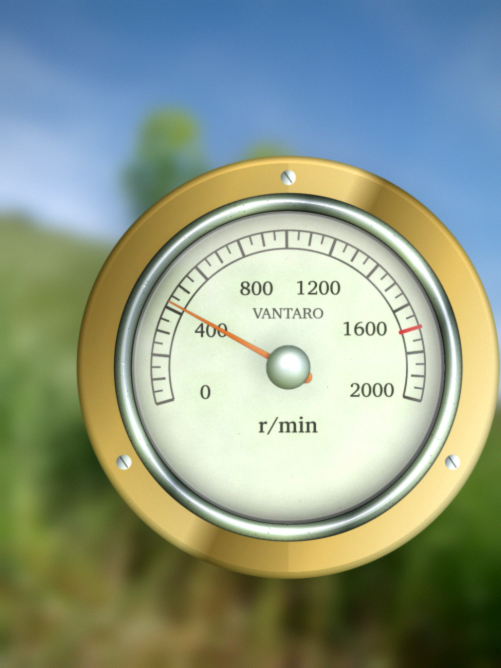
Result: 425
